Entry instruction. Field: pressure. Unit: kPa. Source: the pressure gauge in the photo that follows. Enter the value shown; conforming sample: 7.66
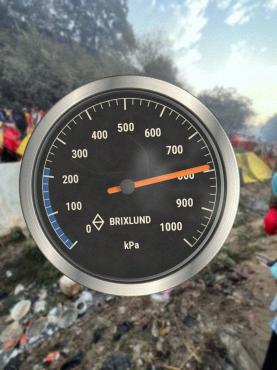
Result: 790
